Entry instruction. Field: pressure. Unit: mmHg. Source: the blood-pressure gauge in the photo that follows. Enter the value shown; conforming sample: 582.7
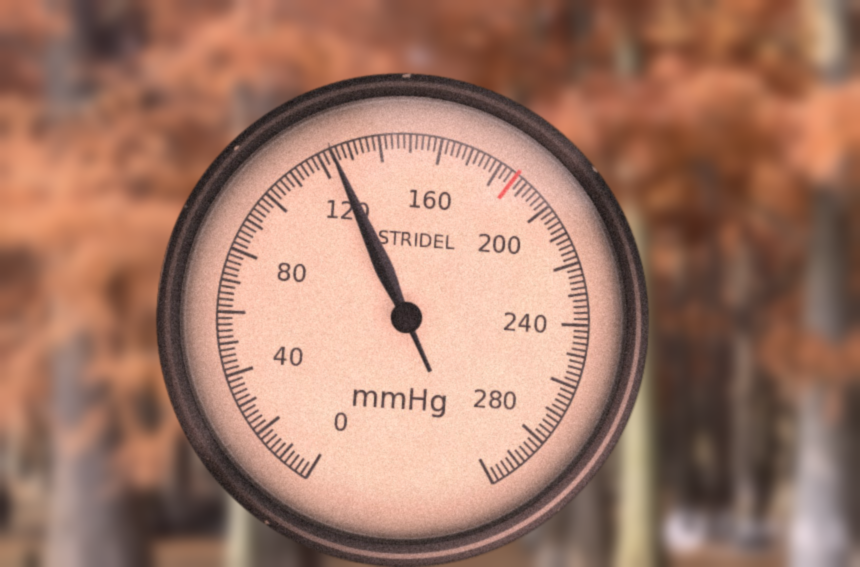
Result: 124
